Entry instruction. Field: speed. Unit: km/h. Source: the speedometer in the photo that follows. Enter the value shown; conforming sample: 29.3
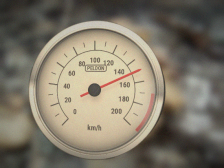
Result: 150
